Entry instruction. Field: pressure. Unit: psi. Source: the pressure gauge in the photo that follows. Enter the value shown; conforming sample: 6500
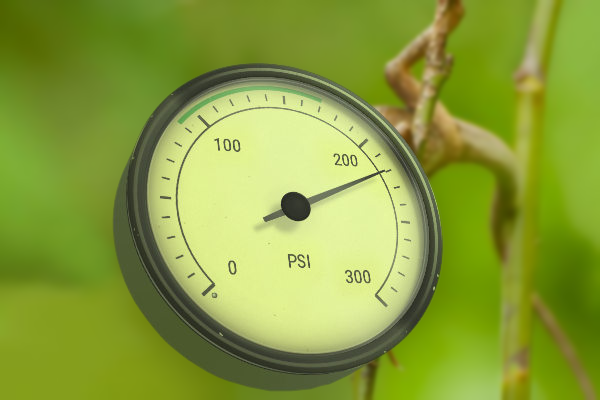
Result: 220
